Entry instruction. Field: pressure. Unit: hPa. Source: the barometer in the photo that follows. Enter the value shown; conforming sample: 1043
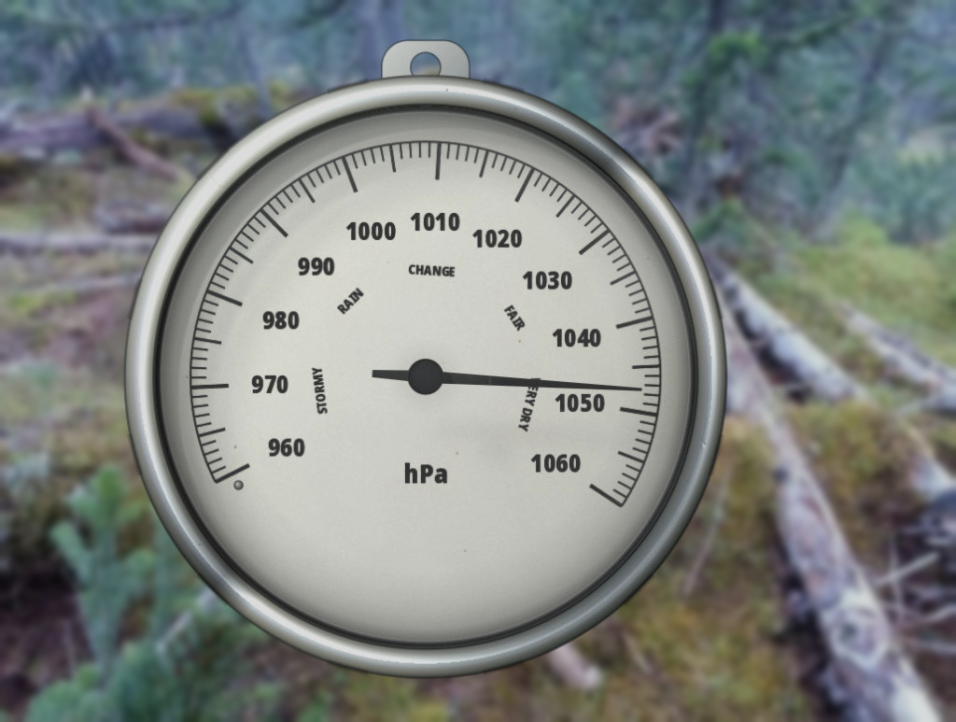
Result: 1047.5
